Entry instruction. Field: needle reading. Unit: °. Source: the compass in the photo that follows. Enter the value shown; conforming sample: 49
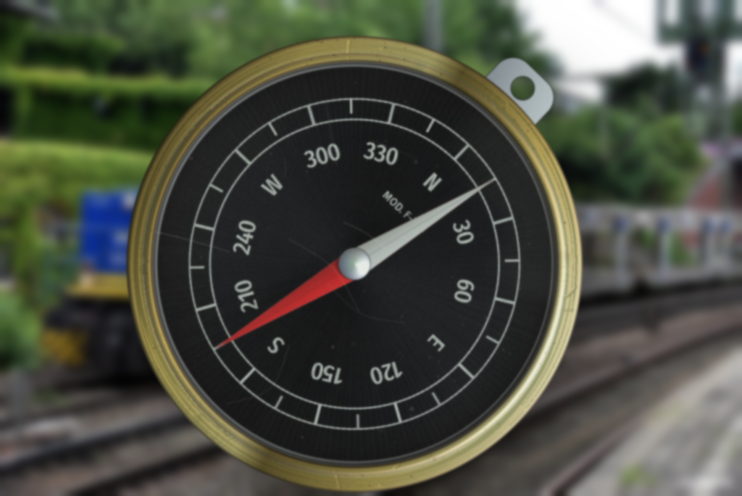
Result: 195
